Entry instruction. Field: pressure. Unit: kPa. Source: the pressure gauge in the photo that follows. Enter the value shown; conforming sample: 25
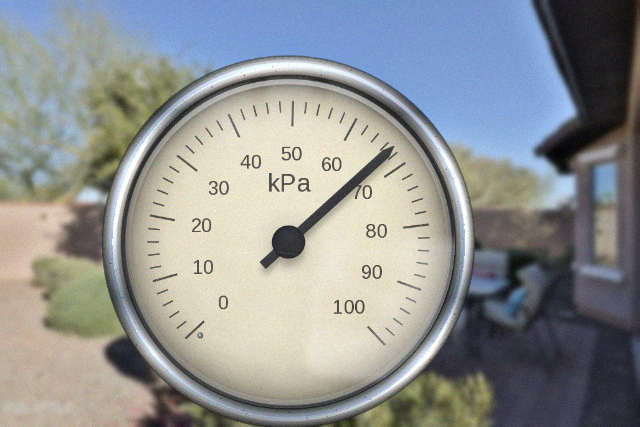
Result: 67
